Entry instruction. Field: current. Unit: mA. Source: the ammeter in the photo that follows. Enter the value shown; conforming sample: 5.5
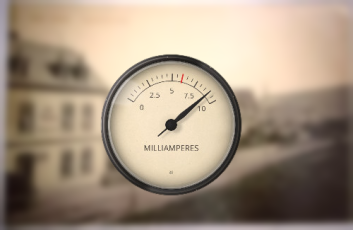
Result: 9
